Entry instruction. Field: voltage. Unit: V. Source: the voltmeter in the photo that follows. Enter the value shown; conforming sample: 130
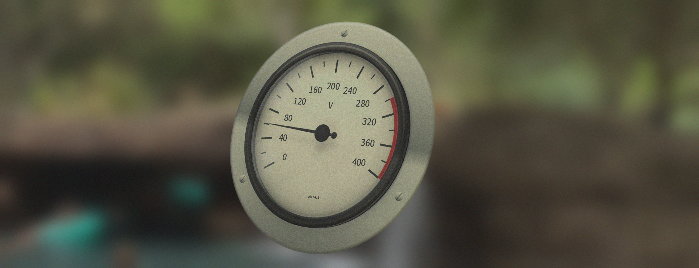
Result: 60
